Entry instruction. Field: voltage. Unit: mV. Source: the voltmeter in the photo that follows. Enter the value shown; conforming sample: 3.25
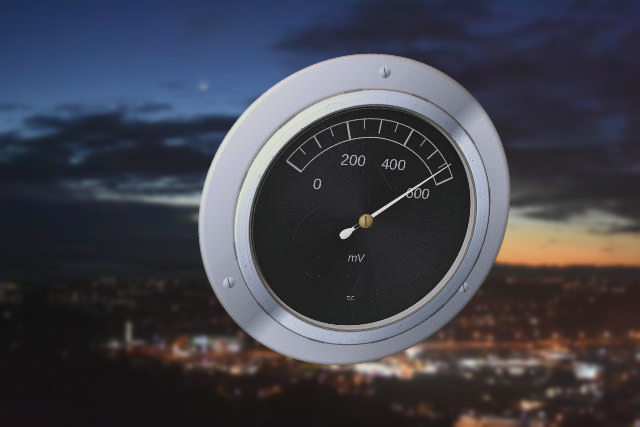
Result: 550
